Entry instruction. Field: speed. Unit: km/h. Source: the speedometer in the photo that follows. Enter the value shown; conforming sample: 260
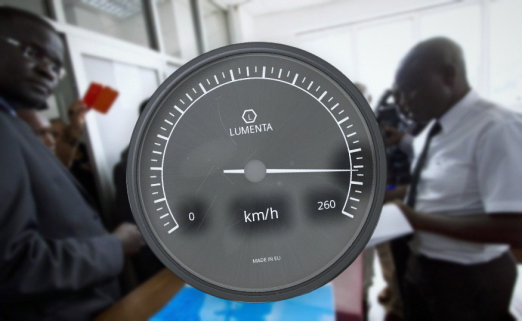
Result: 232.5
